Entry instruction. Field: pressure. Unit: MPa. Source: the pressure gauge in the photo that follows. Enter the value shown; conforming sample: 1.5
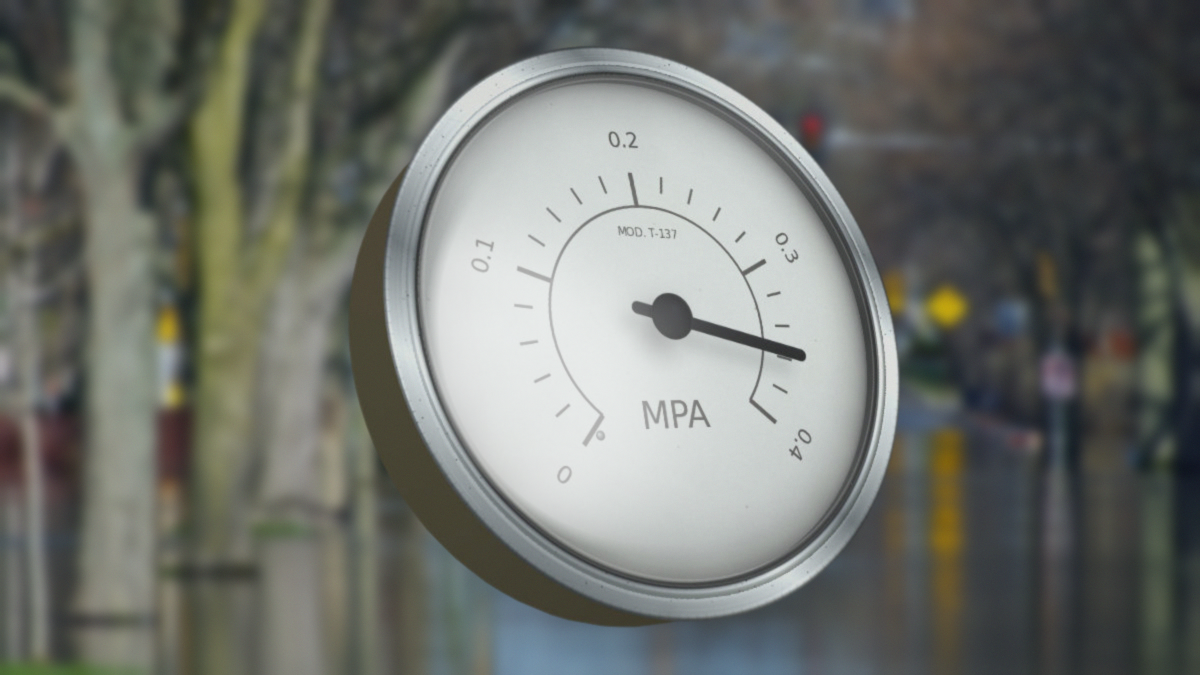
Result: 0.36
